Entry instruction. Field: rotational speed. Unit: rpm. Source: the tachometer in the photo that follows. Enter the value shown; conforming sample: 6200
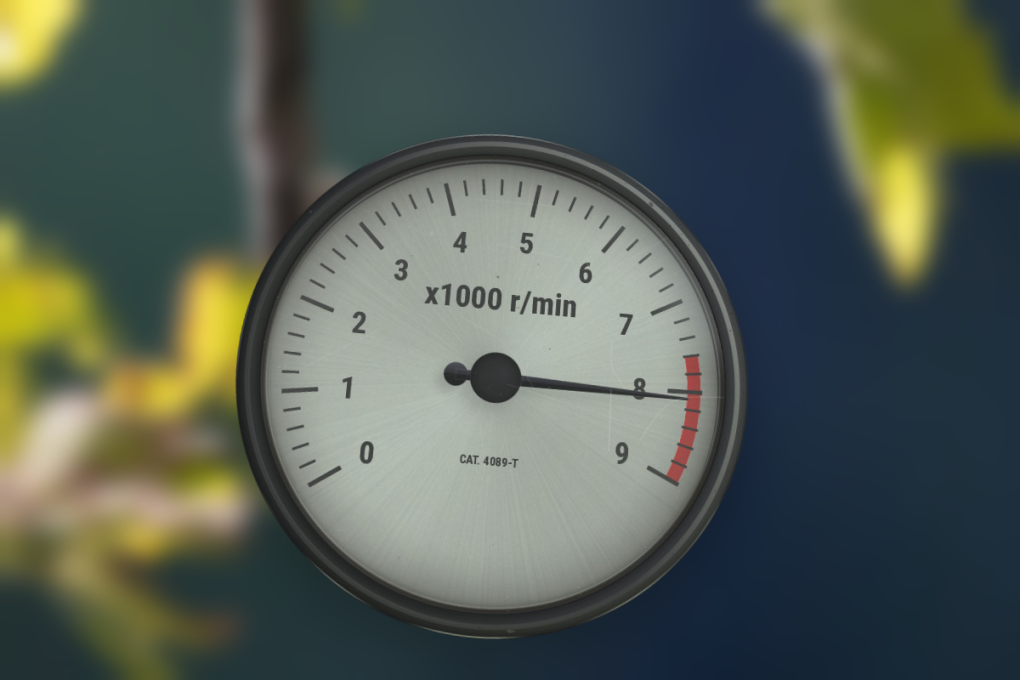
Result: 8100
